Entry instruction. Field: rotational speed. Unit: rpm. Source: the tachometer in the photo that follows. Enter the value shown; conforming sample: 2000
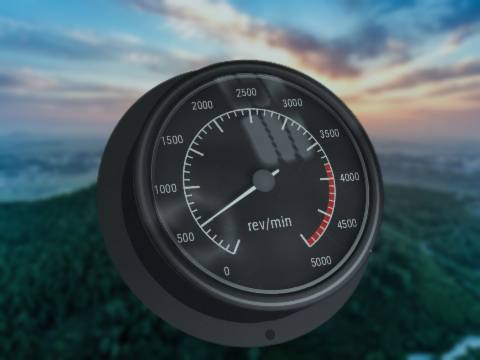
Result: 500
